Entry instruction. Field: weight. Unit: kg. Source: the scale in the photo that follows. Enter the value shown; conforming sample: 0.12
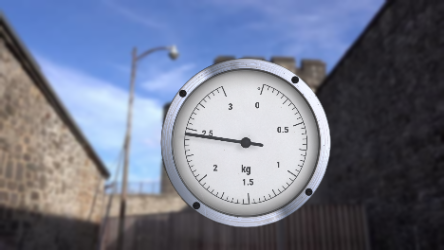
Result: 2.45
